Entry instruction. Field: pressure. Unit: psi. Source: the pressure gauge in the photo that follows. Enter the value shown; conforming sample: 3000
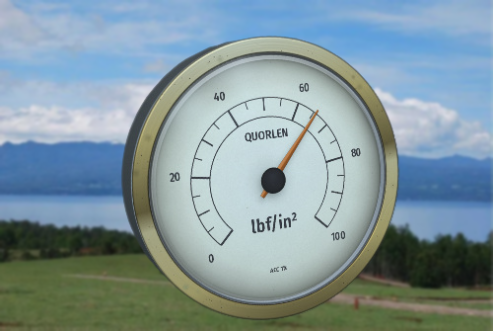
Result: 65
